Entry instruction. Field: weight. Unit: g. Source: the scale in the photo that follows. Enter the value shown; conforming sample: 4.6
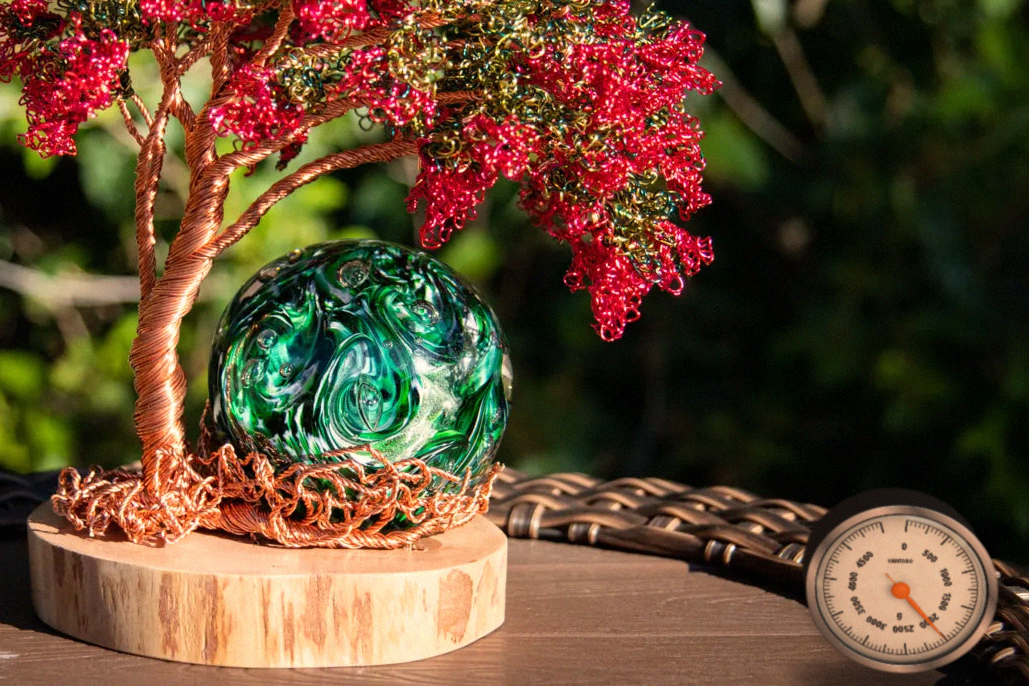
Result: 2000
